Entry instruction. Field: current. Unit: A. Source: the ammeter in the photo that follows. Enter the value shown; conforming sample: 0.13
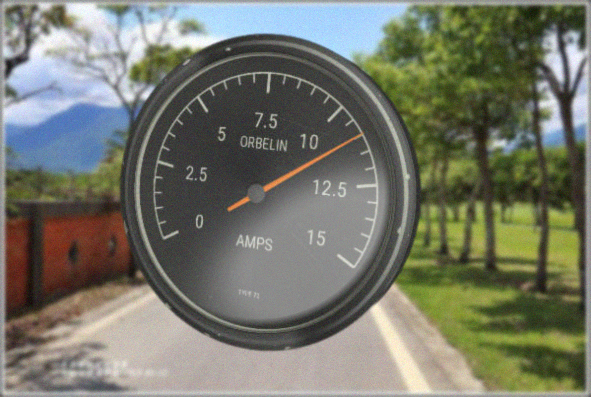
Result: 11
